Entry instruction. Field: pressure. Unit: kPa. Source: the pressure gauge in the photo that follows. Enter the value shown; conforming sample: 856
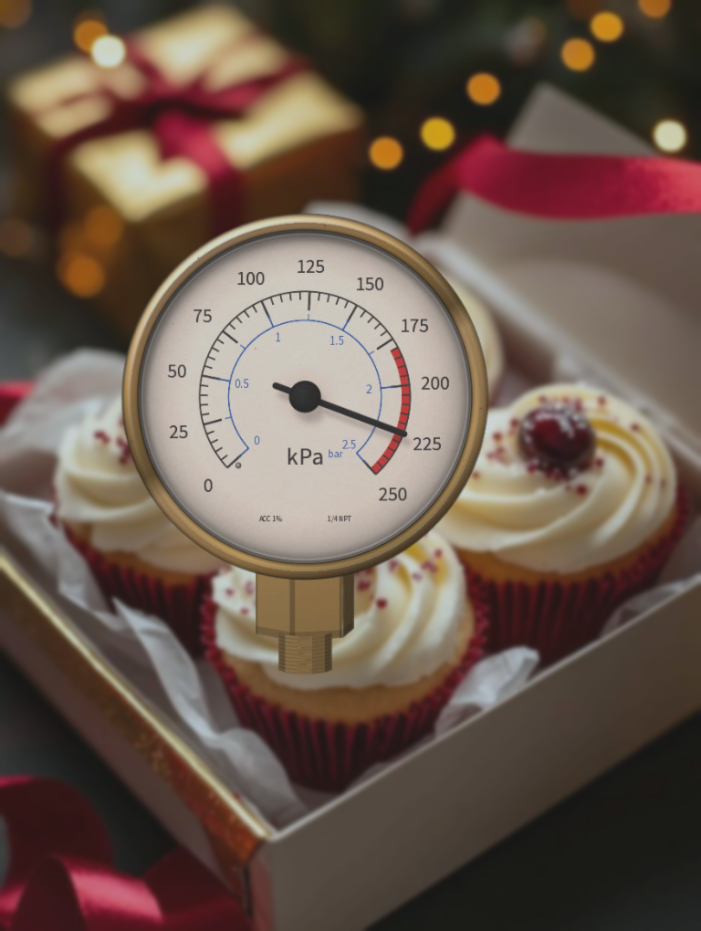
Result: 225
